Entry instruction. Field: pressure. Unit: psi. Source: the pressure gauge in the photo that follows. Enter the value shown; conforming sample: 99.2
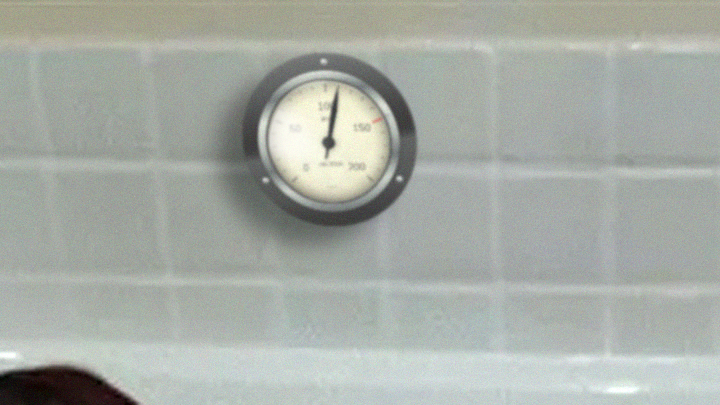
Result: 110
